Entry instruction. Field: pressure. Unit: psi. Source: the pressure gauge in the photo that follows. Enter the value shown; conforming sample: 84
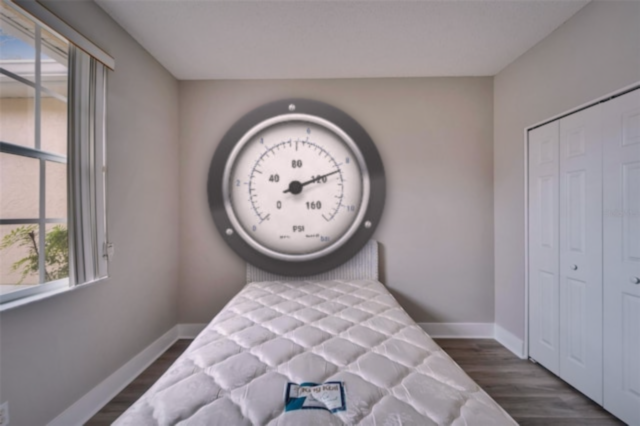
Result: 120
